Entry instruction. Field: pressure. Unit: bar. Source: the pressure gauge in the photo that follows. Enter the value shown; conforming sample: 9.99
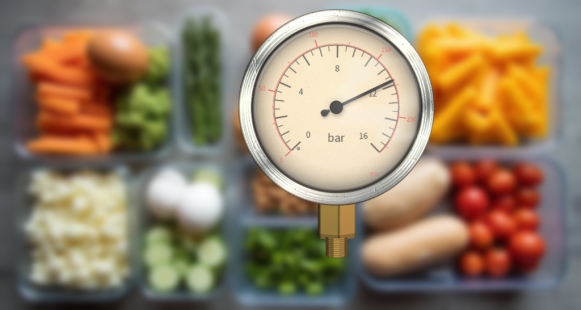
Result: 11.75
